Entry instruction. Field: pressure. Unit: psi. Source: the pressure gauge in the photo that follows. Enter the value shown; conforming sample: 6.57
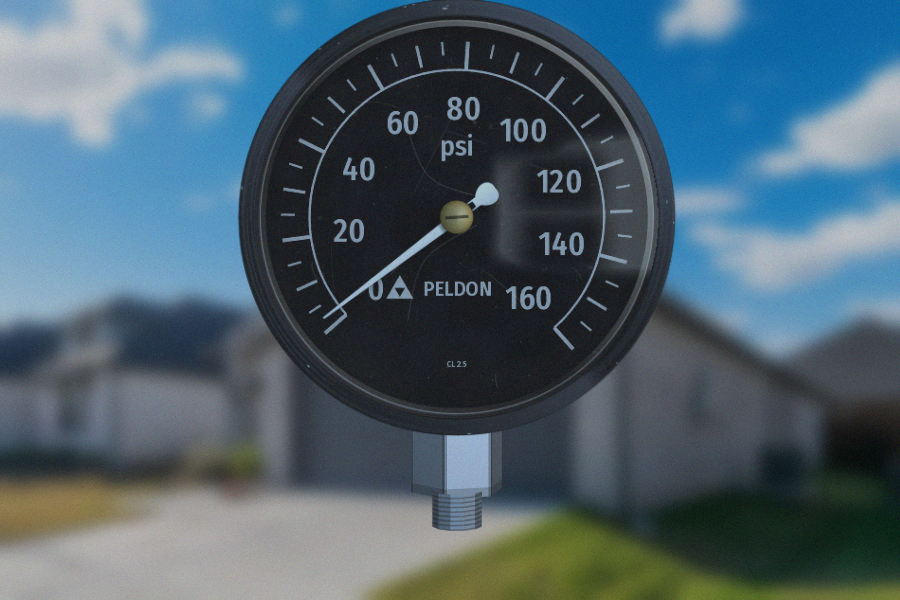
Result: 2.5
